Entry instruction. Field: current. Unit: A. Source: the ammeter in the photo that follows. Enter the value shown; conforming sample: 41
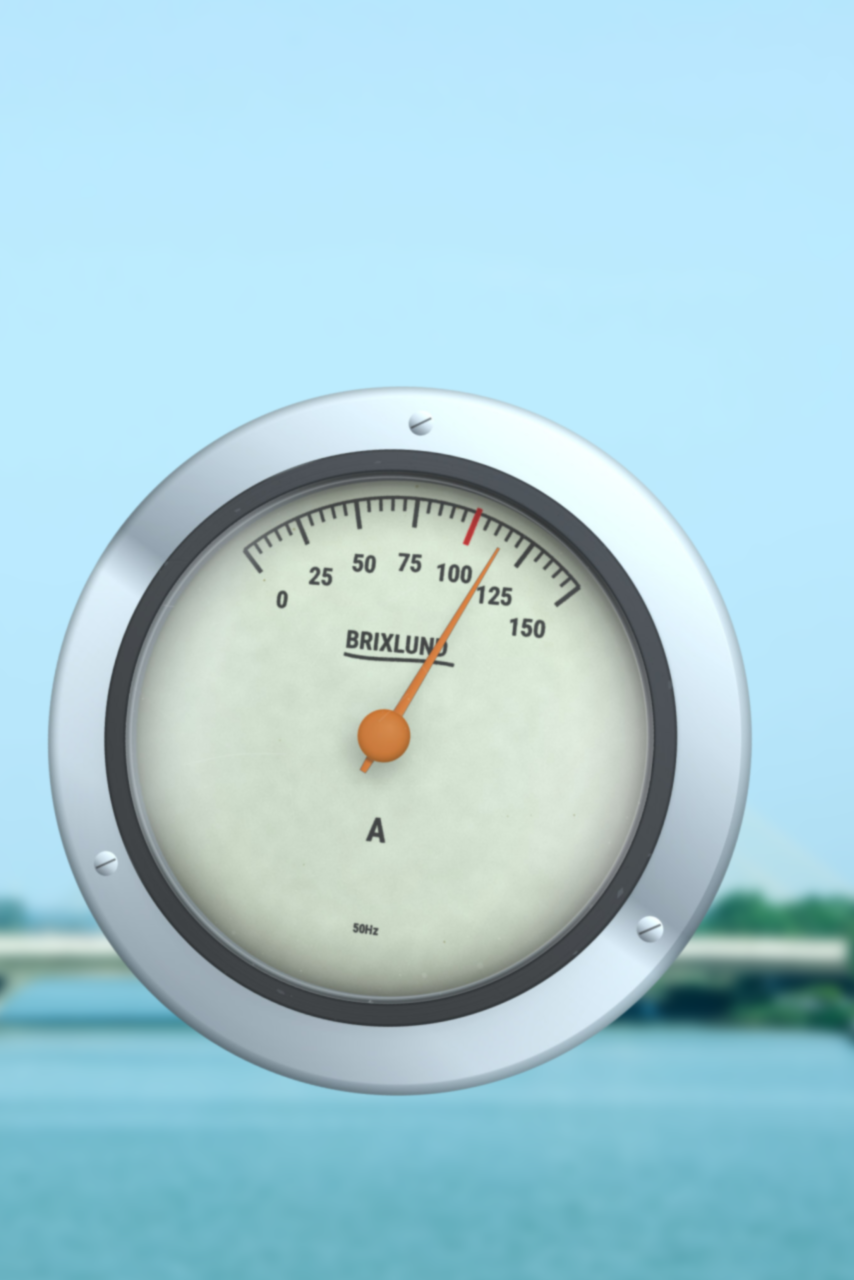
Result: 115
